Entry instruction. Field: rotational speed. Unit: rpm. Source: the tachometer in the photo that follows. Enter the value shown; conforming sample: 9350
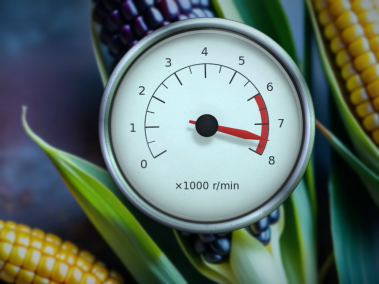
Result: 7500
